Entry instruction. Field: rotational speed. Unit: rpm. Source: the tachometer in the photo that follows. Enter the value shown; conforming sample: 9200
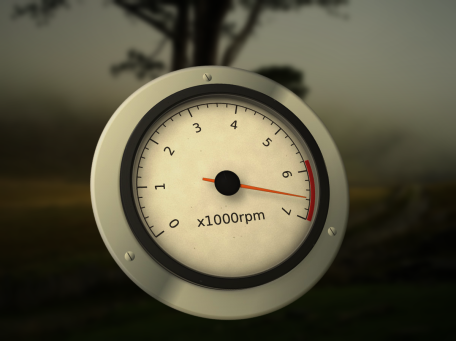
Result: 6600
